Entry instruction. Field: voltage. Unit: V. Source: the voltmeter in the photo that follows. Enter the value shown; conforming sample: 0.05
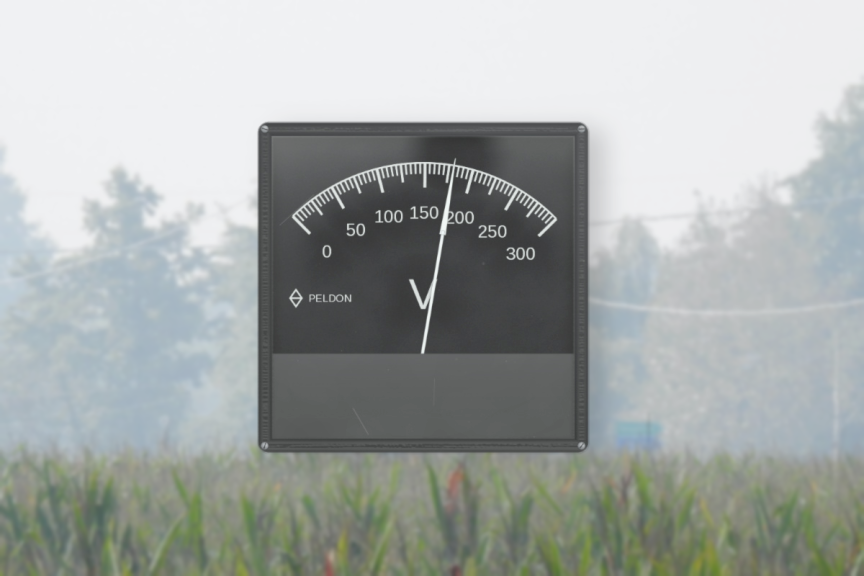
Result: 180
